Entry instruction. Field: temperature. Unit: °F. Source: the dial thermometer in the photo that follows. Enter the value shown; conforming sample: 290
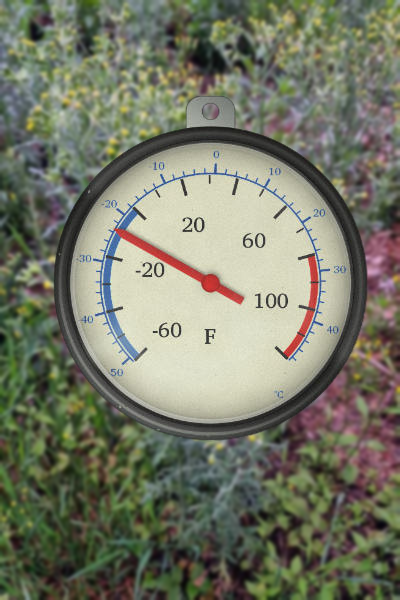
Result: -10
